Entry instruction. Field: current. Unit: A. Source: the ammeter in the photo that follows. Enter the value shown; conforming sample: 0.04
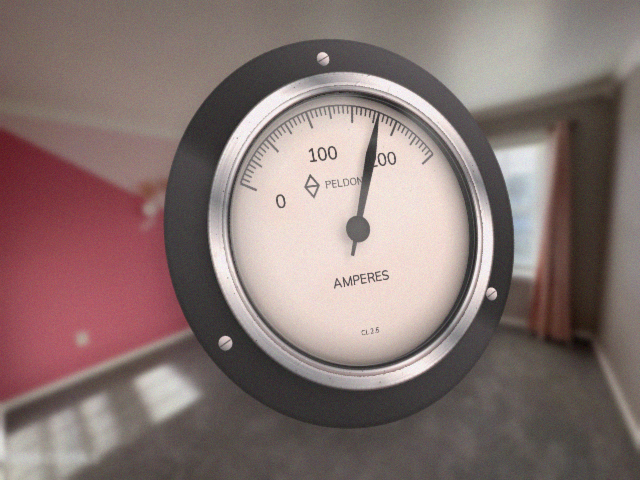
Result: 175
